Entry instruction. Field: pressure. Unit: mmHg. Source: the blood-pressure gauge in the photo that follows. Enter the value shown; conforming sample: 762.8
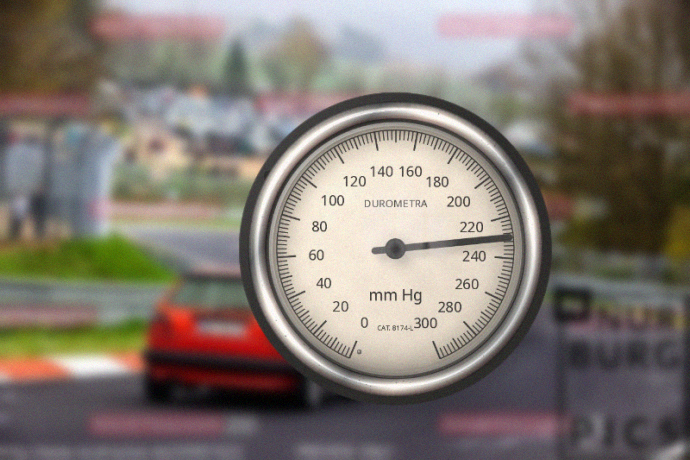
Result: 230
